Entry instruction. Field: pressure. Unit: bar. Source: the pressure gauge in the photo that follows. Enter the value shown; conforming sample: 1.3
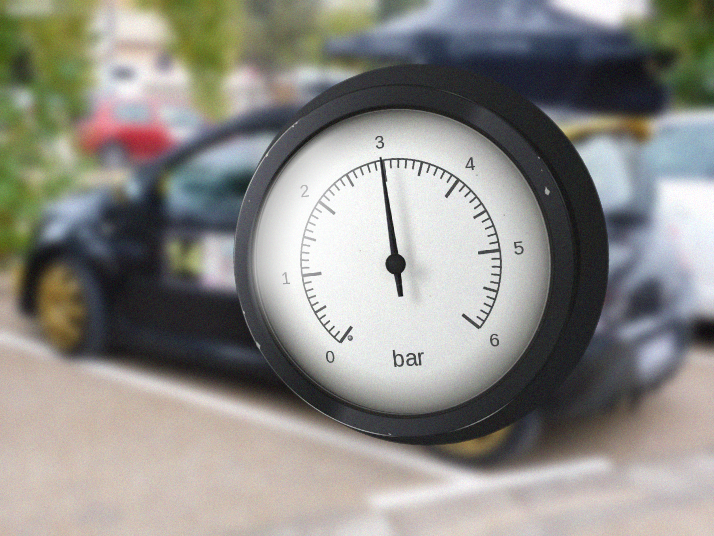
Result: 3
